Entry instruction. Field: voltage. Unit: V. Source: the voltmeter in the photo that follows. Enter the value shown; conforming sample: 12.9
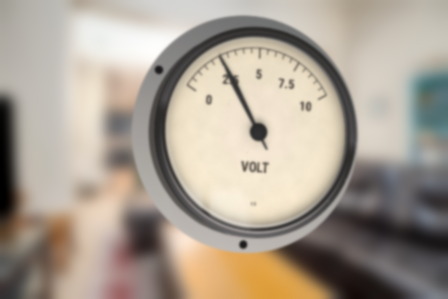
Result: 2.5
